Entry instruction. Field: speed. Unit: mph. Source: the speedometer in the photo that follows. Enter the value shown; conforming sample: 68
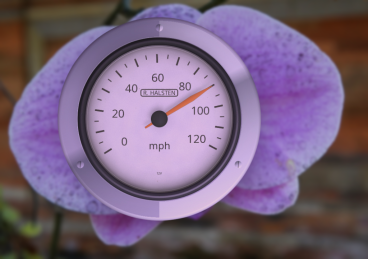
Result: 90
